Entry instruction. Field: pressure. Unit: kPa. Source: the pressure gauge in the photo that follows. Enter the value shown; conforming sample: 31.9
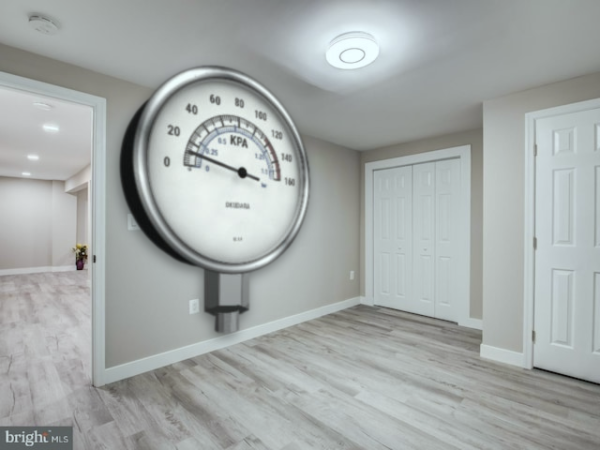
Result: 10
